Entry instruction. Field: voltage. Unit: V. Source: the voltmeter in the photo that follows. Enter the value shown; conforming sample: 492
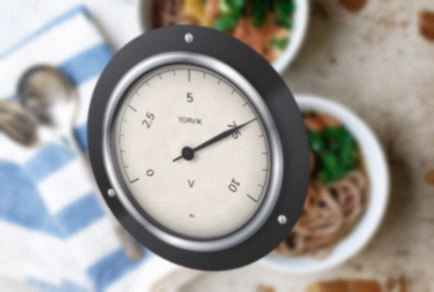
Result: 7.5
